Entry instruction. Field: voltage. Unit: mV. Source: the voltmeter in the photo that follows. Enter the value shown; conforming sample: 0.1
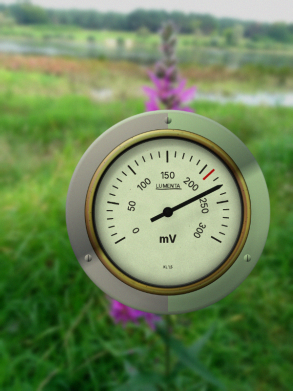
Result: 230
